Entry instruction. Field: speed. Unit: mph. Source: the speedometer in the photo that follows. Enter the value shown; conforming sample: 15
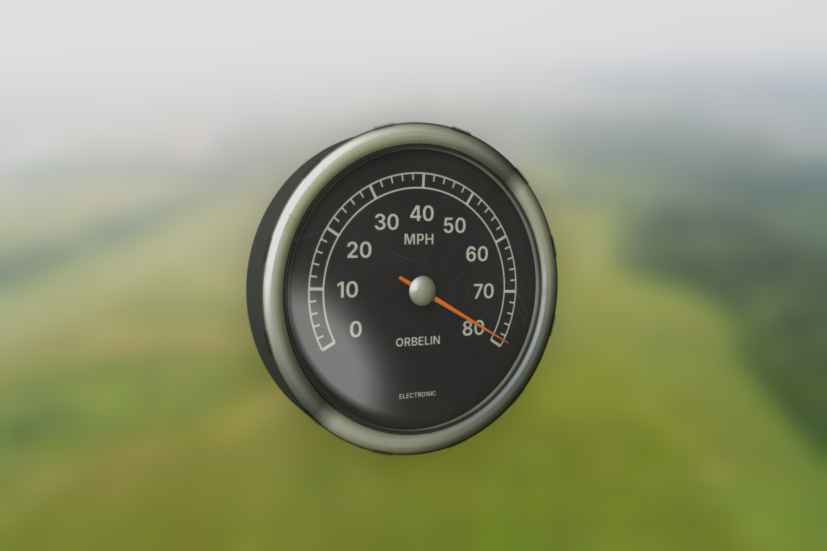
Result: 79
